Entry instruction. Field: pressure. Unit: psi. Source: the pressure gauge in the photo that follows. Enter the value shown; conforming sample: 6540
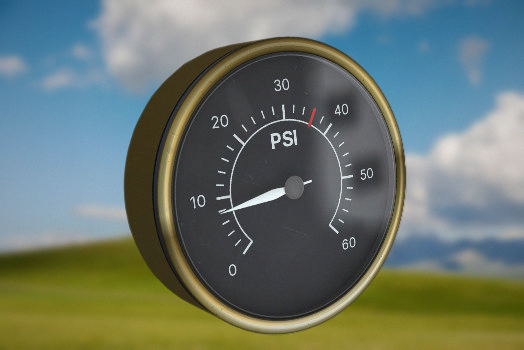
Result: 8
